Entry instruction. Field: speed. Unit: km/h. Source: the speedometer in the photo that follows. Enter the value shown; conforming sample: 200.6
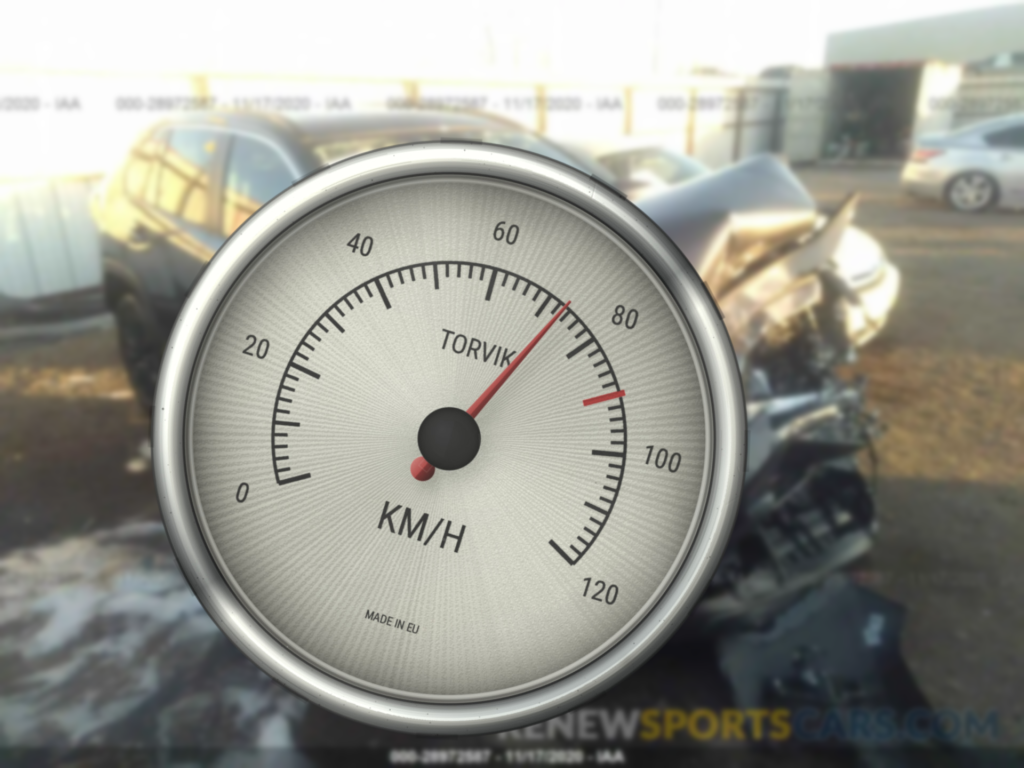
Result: 73
